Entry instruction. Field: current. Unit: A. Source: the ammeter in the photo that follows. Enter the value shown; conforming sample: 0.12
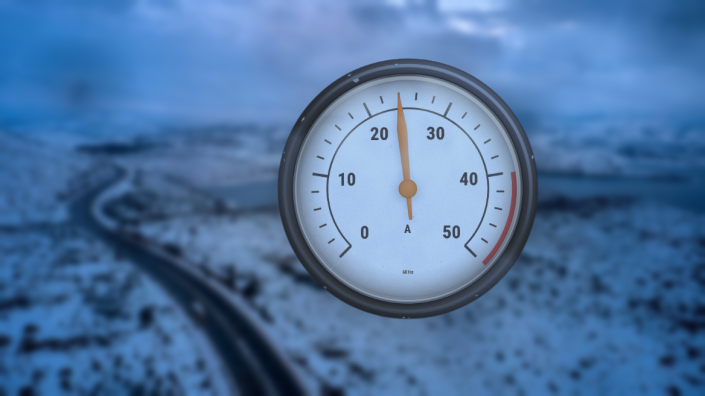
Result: 24
